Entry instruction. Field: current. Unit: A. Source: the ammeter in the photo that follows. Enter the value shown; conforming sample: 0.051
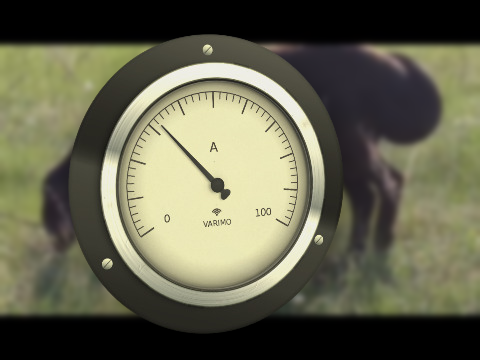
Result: 32
